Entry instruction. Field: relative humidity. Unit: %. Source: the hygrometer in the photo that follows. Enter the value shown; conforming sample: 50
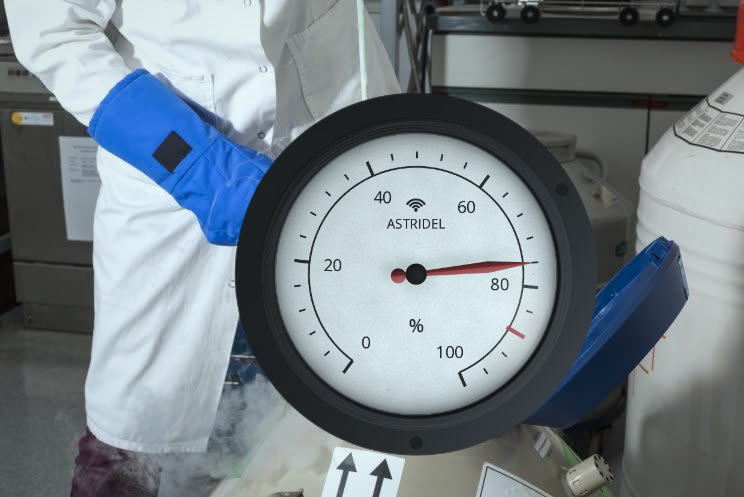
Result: 76
